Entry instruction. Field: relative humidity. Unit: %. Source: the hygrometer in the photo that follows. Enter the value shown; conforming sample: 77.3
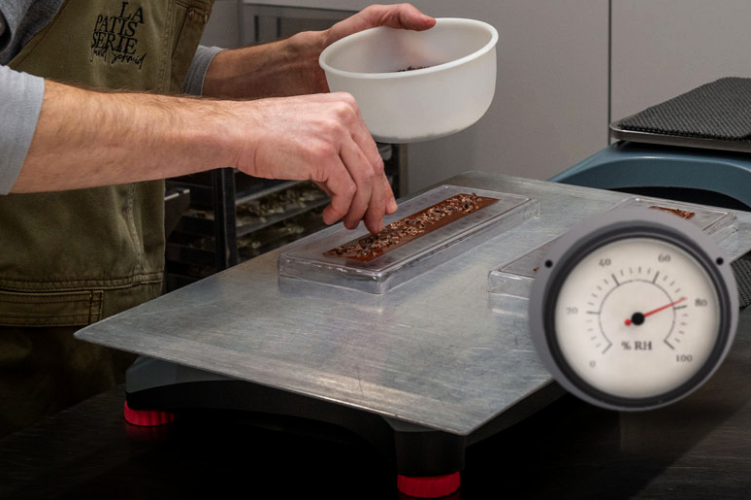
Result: 76
